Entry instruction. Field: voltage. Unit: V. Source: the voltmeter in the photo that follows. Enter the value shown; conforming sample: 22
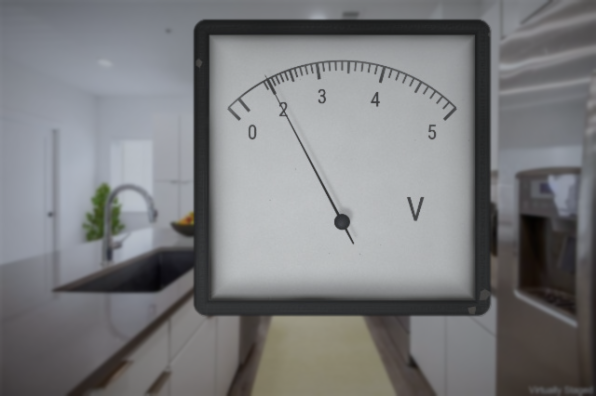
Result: 2
